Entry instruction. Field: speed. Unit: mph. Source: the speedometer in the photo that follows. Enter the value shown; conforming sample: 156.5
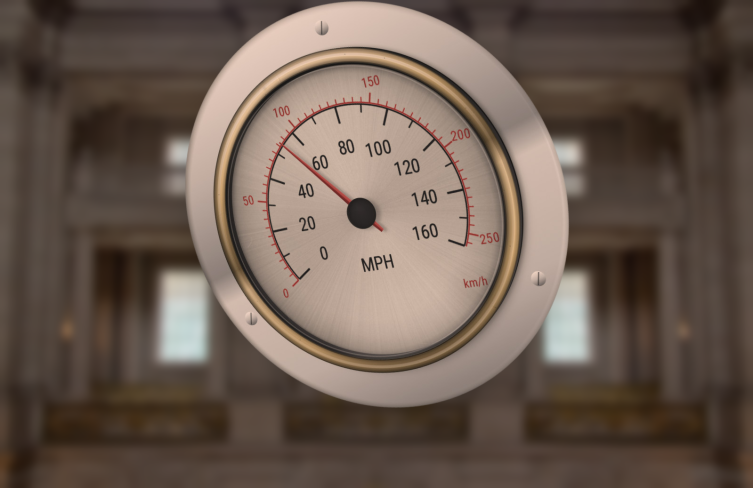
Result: 55
